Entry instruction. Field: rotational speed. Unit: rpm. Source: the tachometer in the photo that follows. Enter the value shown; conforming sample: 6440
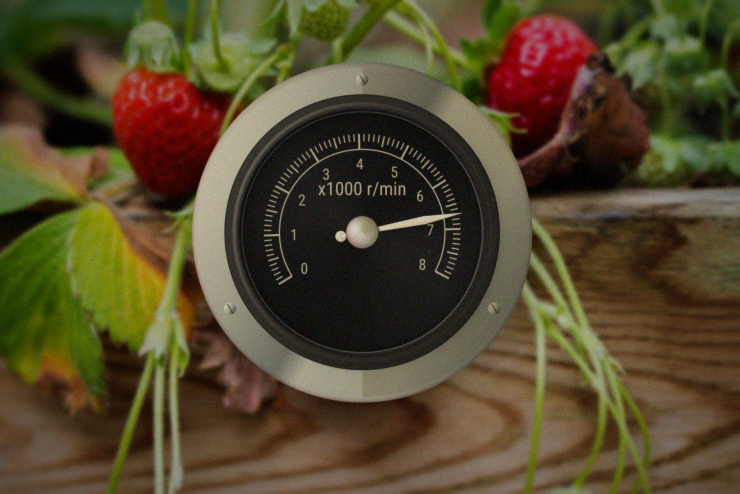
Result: 6700
